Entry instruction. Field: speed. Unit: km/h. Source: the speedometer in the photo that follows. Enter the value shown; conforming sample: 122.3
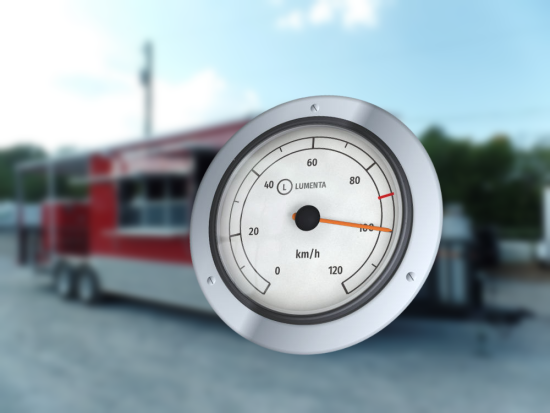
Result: 100
